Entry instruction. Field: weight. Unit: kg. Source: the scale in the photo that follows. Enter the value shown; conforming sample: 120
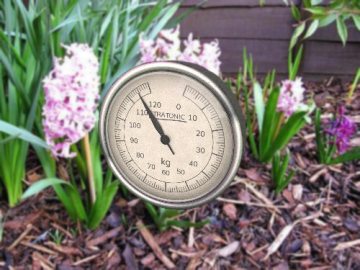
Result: 115
